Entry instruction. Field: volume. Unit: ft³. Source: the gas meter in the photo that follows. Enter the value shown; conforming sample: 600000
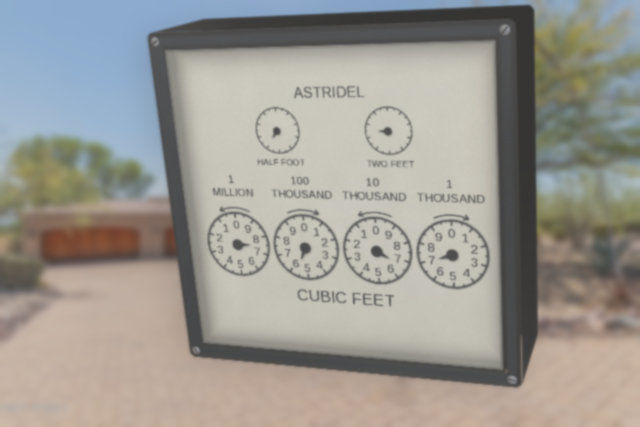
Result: 756700
